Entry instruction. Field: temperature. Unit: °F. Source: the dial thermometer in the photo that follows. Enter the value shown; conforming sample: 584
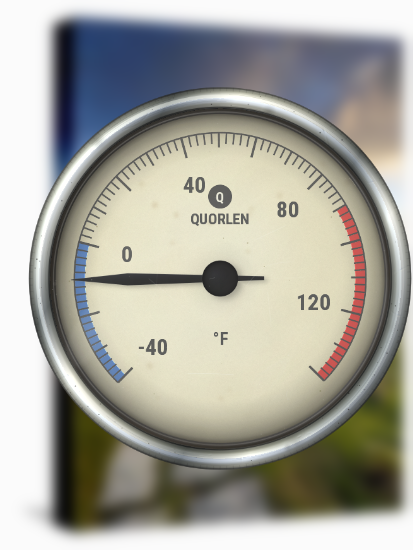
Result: -10
